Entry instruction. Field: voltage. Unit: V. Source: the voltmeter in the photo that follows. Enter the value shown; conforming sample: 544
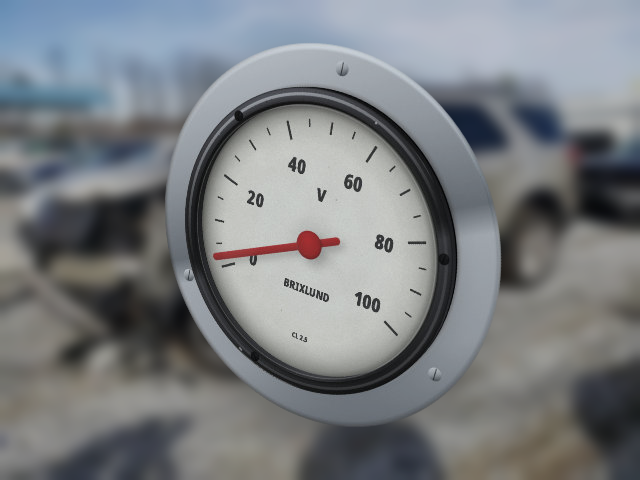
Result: 2.5
